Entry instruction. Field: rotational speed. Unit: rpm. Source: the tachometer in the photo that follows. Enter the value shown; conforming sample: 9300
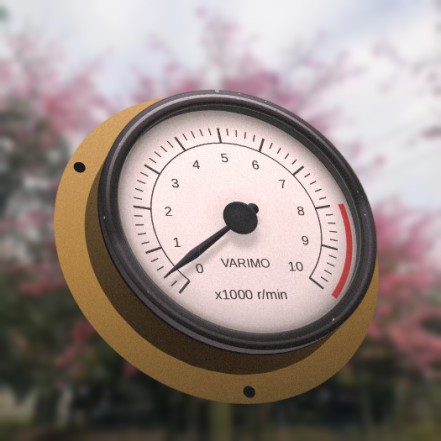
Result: 400
